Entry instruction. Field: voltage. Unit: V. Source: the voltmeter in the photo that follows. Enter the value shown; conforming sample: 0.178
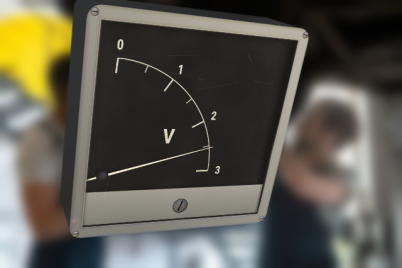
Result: 2.5
